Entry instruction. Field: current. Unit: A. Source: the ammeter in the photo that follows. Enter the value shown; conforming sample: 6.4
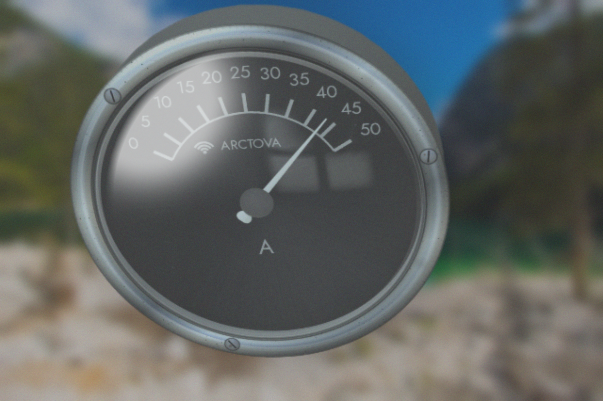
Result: 42.5
